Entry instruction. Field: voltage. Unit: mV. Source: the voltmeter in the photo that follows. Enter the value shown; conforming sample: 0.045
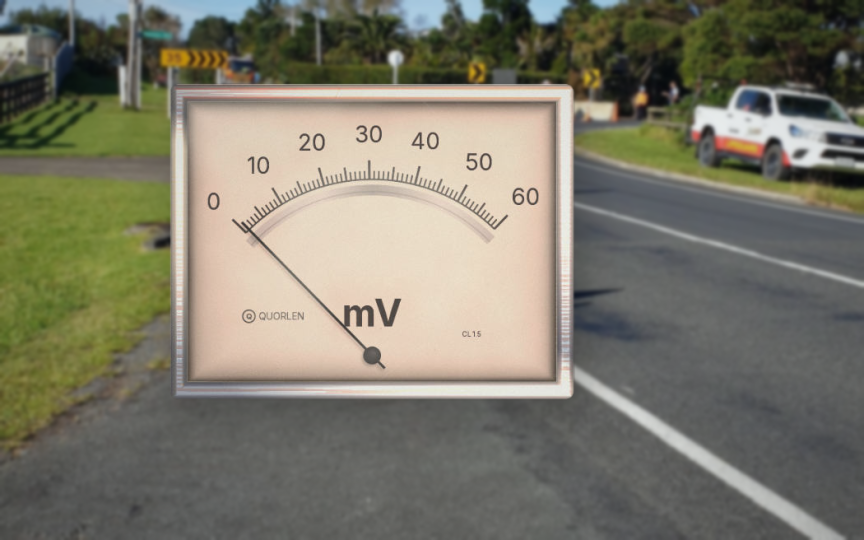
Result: 1
